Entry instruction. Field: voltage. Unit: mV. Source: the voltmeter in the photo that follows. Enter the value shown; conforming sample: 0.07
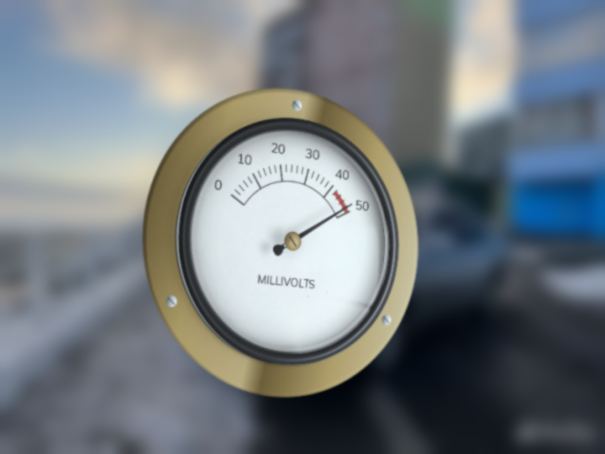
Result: 48
